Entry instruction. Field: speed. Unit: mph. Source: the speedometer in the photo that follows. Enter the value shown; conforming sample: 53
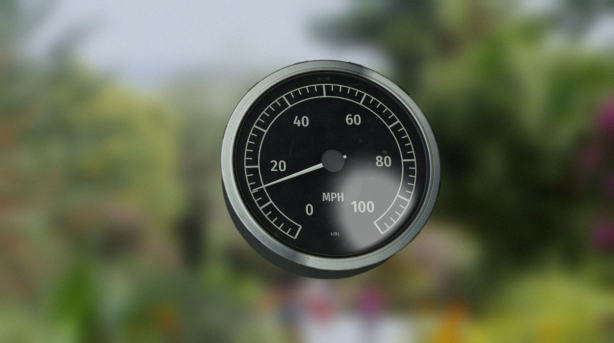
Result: 14
